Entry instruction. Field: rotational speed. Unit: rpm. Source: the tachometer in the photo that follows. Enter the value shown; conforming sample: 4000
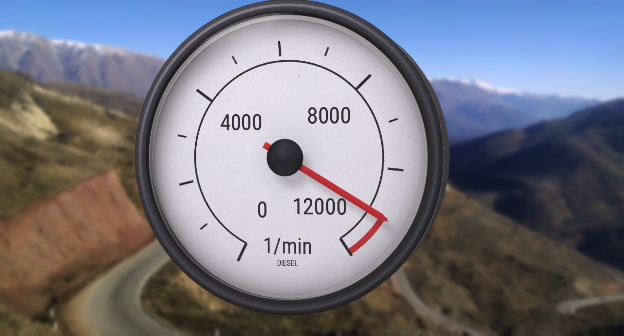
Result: 11000
